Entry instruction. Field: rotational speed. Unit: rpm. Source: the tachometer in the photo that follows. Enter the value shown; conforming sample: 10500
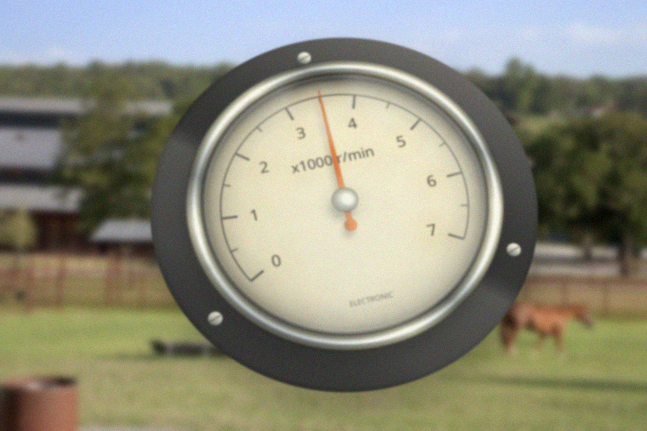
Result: 3500
